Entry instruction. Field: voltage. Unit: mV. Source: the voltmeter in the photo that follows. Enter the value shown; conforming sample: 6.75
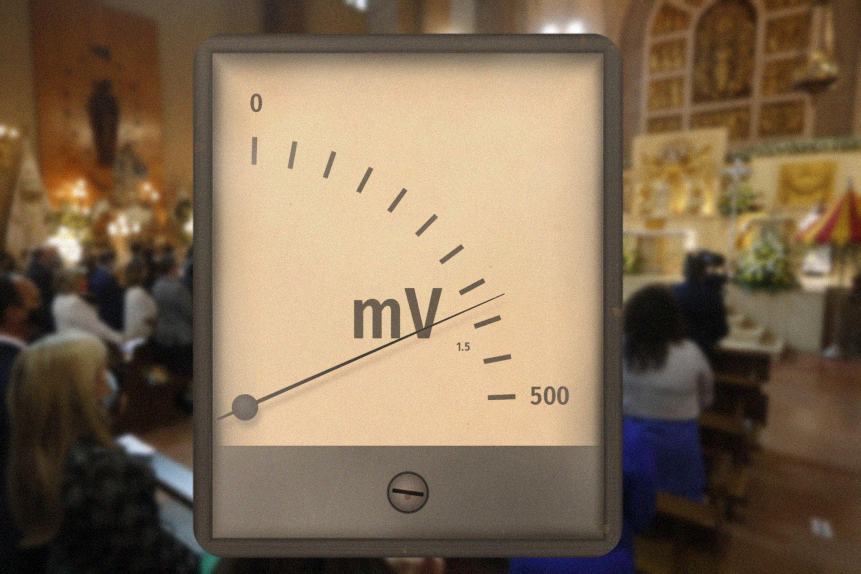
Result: 375
